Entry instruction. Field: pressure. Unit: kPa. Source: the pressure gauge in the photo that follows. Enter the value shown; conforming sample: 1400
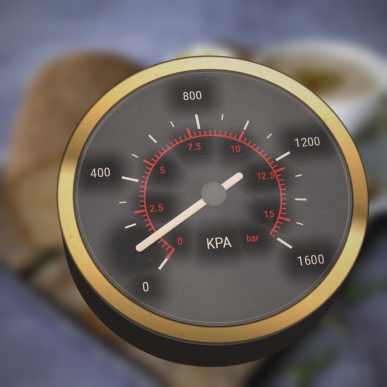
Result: 100
